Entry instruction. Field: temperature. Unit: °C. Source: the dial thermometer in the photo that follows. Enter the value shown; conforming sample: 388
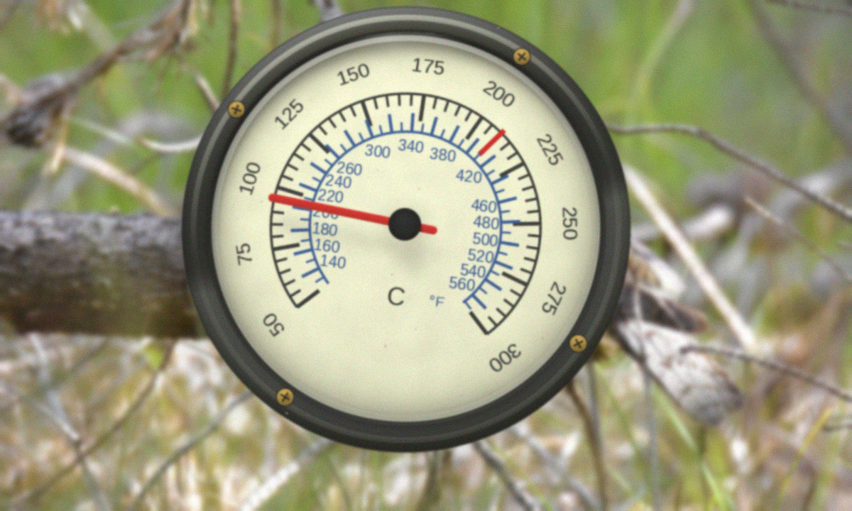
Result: 95
